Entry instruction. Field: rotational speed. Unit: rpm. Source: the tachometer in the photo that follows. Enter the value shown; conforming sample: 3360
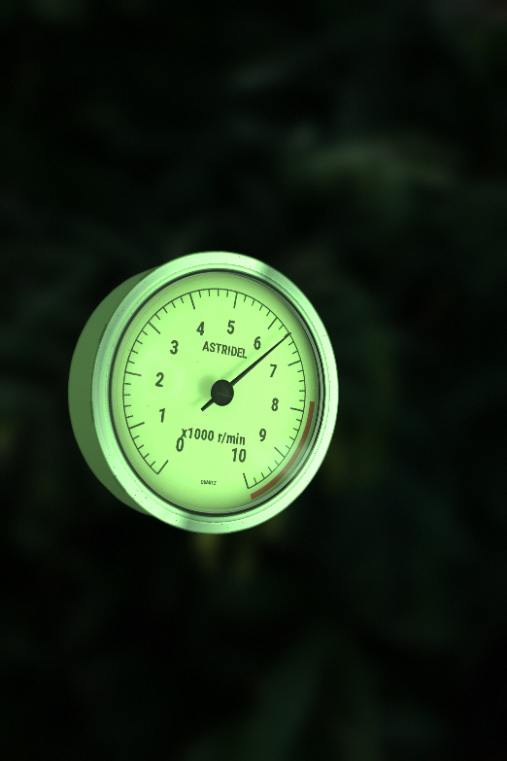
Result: 6400
